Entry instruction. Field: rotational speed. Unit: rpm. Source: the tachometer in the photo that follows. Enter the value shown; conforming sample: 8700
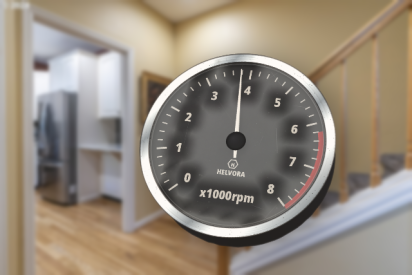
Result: 3800
